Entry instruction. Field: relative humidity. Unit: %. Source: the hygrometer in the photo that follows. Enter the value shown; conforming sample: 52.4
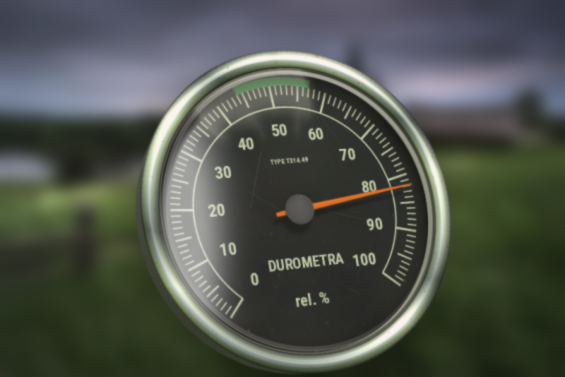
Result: 82
